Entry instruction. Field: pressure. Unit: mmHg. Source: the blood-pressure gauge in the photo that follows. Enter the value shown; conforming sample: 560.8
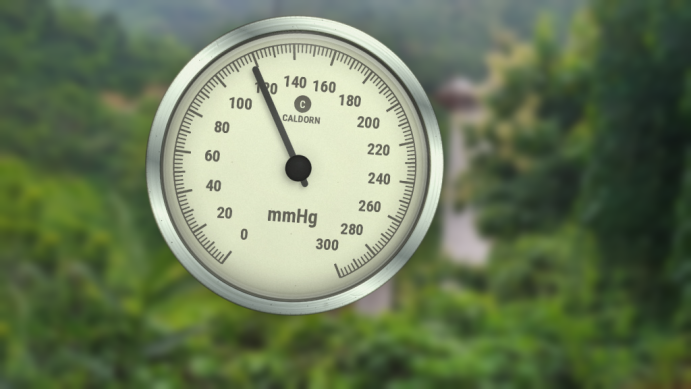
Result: 118
